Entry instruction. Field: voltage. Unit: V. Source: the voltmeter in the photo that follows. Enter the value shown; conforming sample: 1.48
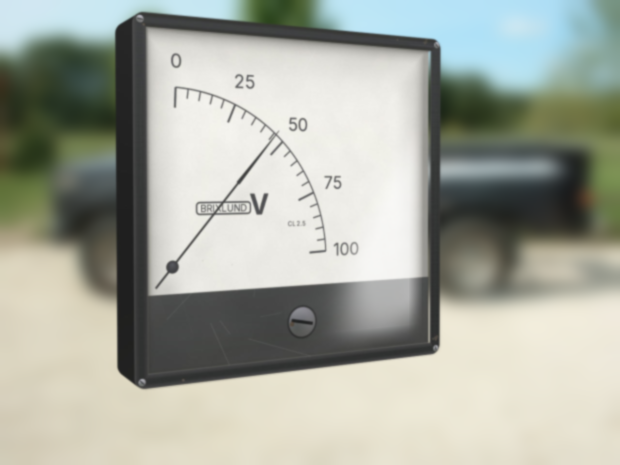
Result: 45
